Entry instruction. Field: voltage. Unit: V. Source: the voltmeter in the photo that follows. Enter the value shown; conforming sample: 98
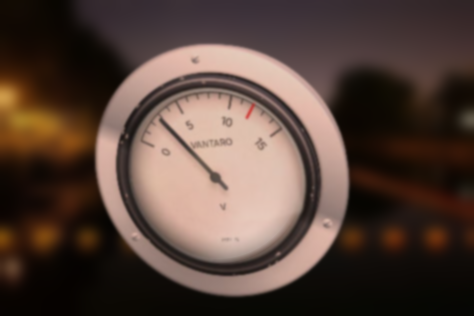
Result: 3
